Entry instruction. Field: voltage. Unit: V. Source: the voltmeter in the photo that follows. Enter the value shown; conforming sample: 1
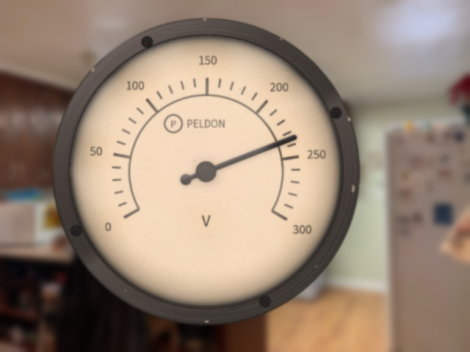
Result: 235
